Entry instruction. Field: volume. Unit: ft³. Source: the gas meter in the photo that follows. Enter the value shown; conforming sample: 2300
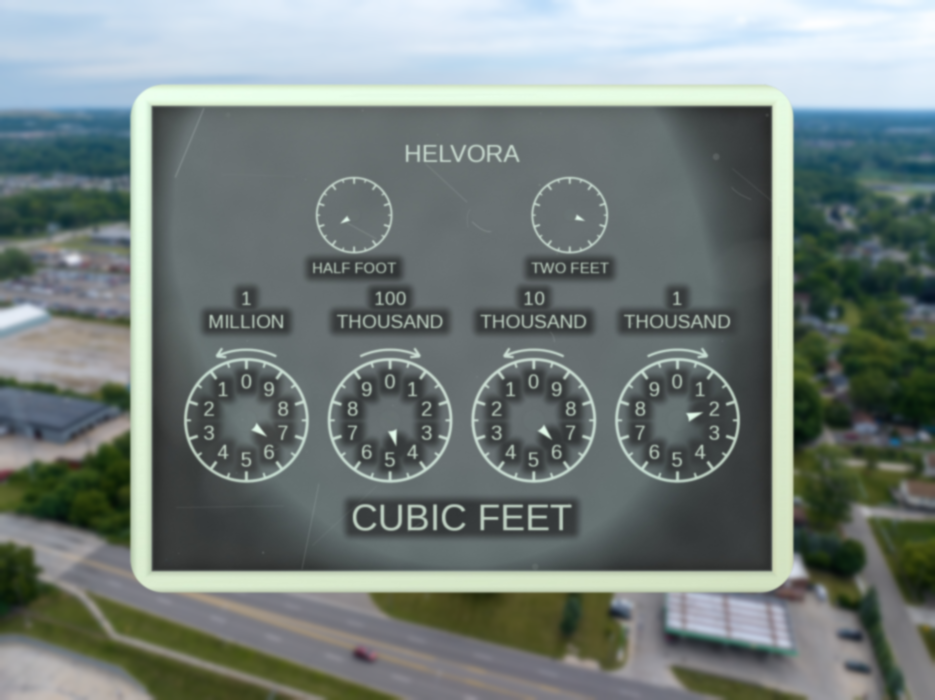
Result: 646200
